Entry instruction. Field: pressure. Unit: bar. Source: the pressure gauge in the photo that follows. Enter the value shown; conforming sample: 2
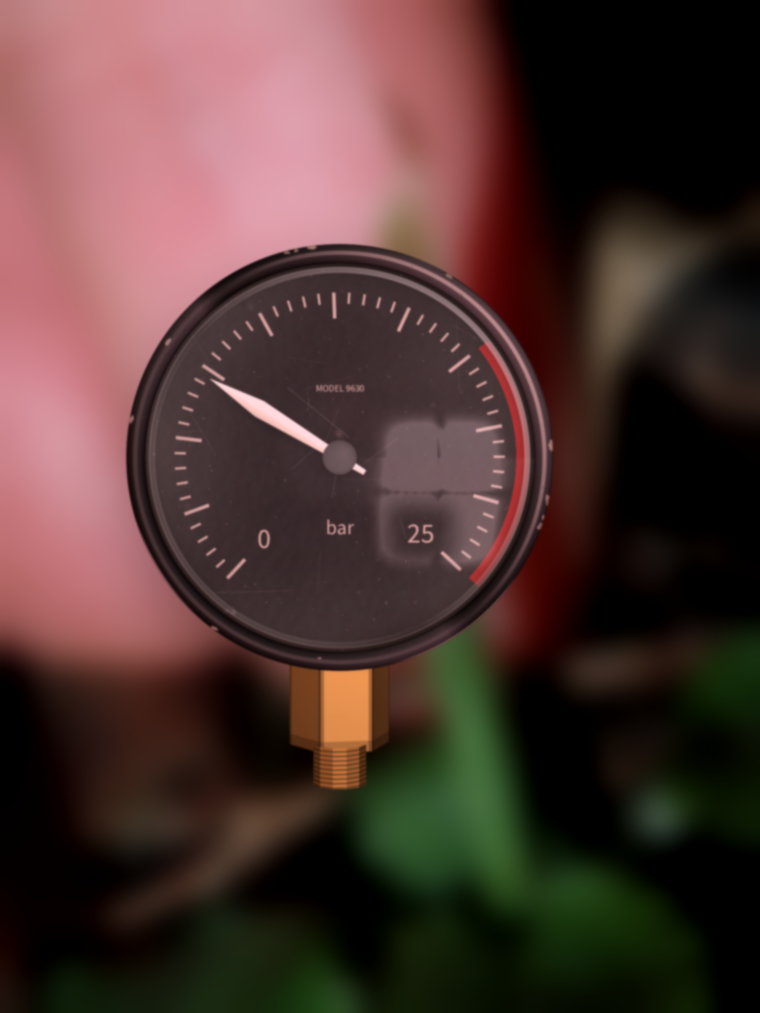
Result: 7.25
